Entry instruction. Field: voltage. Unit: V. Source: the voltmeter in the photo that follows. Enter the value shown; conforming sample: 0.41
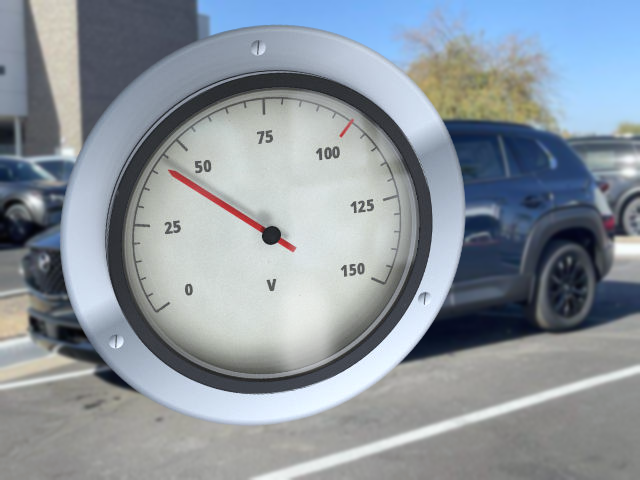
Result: 42.5
